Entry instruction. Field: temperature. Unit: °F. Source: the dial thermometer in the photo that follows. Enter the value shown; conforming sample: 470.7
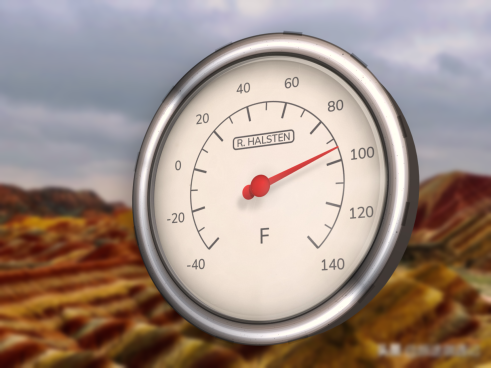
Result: 95
